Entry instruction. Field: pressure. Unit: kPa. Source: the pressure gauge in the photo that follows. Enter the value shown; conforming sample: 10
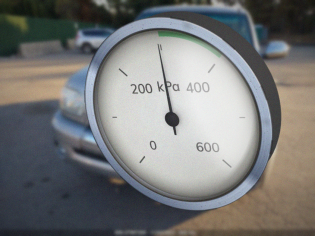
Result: 300
